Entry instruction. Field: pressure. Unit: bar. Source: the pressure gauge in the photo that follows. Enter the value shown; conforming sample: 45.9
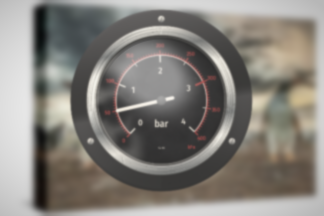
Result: 0.5
